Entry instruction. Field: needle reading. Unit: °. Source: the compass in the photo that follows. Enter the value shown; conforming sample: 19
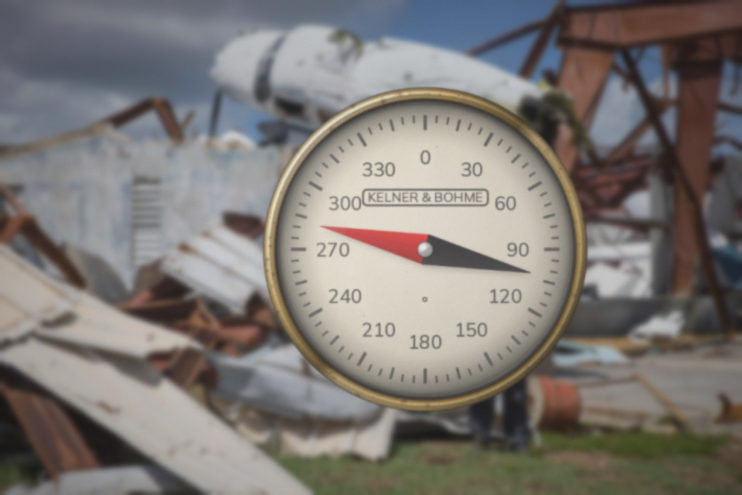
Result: 282.5
